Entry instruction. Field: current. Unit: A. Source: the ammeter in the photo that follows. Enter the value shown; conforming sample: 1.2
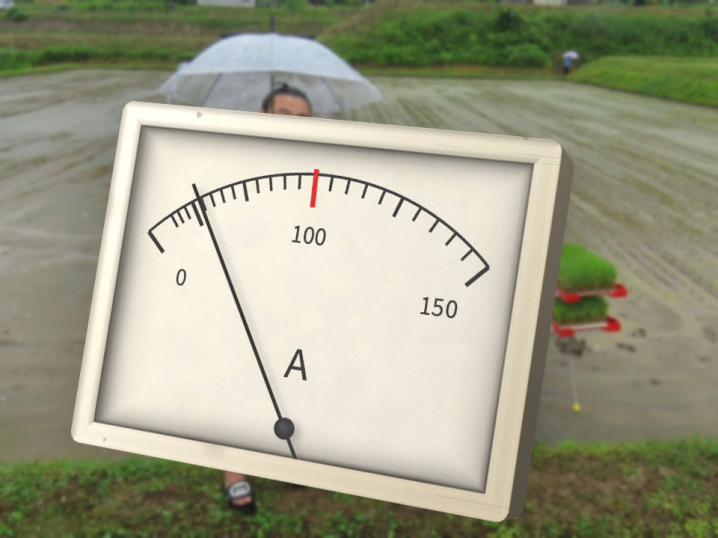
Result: 55
